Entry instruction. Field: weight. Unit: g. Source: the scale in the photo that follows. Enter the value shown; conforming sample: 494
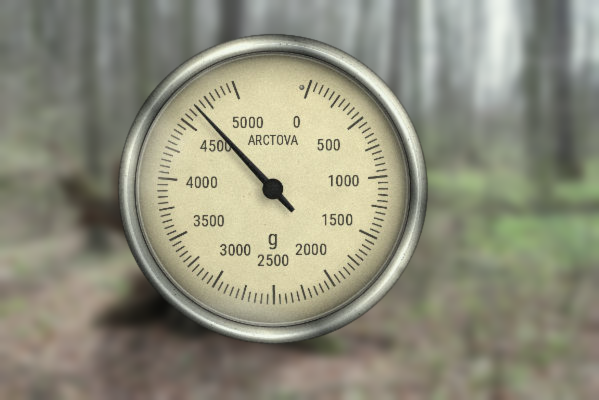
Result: 4650
